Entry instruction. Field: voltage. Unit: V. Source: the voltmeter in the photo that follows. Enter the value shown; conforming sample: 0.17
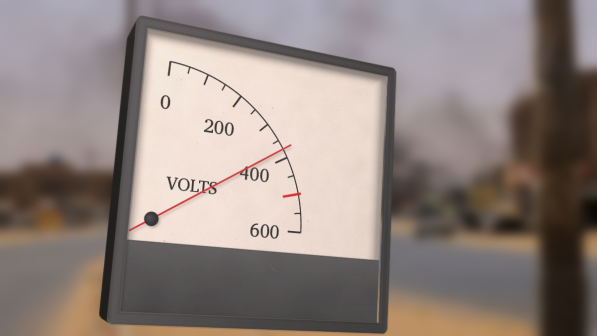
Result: 375
